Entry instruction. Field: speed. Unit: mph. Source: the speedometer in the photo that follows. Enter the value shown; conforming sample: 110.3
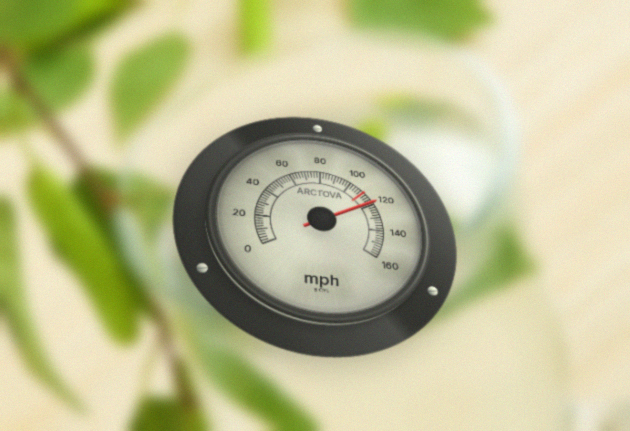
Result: 120
